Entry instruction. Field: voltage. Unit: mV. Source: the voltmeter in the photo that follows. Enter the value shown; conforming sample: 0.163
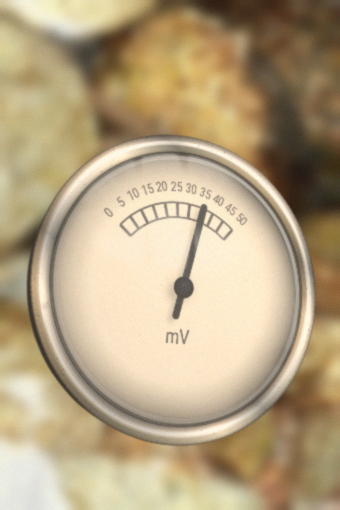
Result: 35
